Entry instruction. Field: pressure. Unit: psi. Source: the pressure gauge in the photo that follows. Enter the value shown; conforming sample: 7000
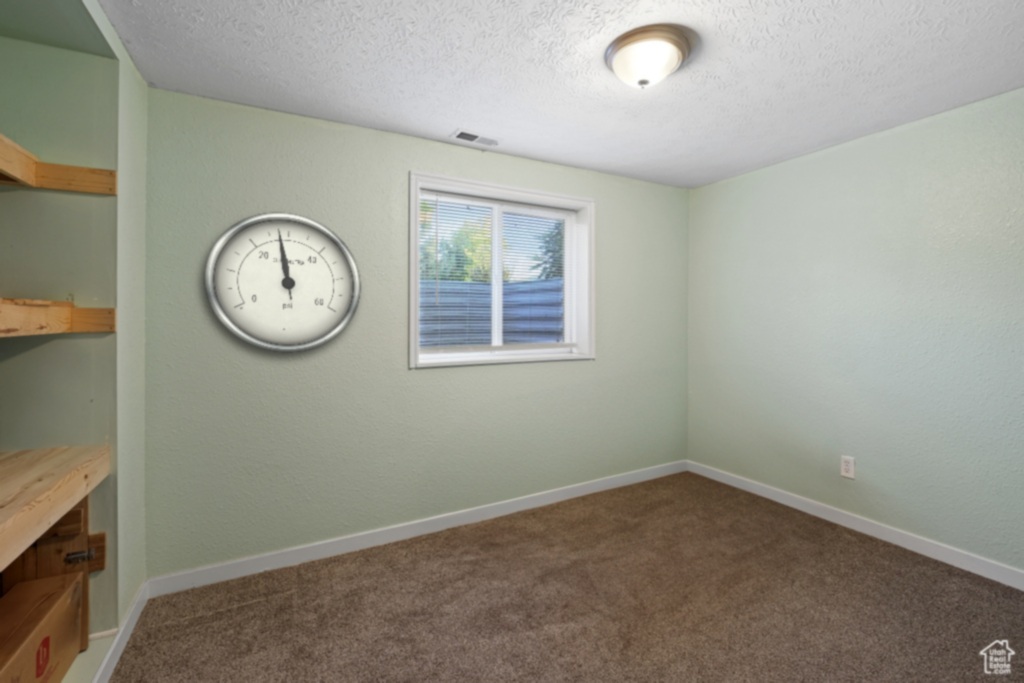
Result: 27.5
